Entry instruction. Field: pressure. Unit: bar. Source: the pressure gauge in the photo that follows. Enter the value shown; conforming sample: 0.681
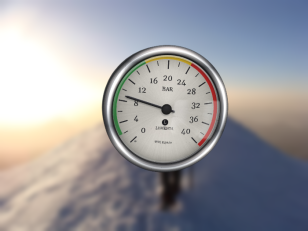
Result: 9
